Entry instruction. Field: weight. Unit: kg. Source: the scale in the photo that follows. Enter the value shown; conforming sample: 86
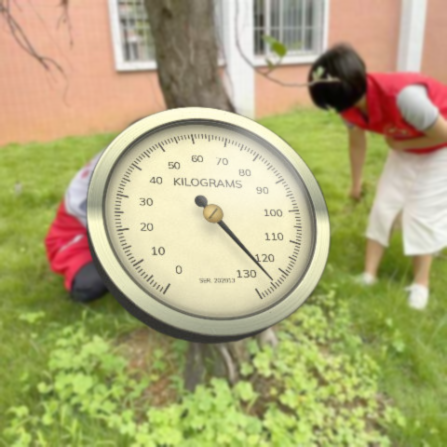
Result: 125
